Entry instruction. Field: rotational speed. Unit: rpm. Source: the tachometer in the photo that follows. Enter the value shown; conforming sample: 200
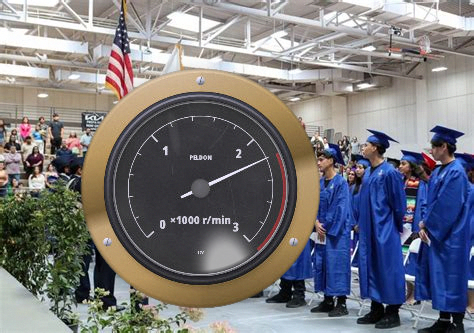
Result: 2200
